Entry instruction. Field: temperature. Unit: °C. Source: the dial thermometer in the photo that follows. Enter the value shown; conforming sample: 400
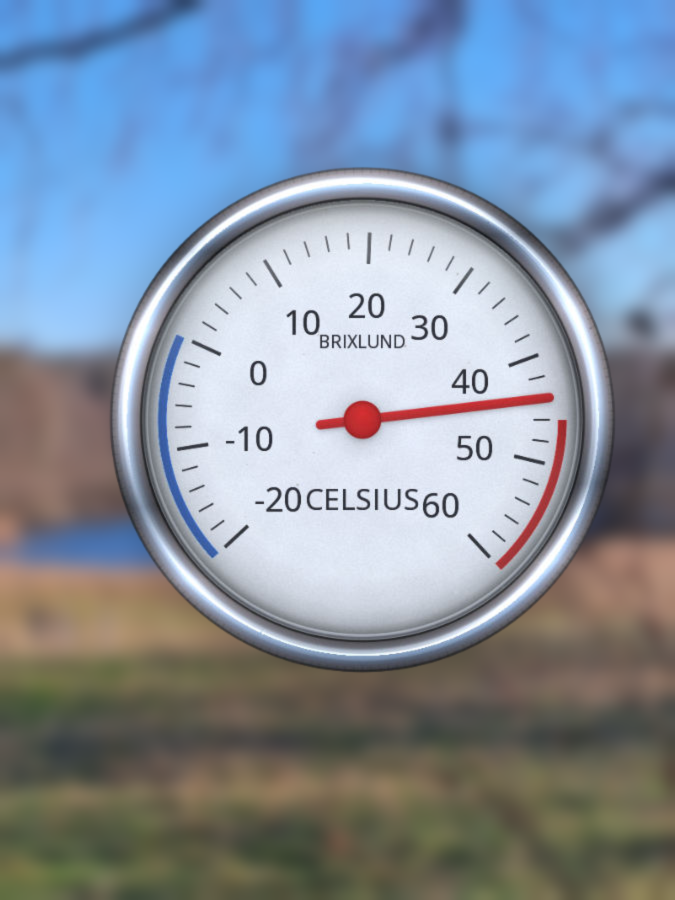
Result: 44
